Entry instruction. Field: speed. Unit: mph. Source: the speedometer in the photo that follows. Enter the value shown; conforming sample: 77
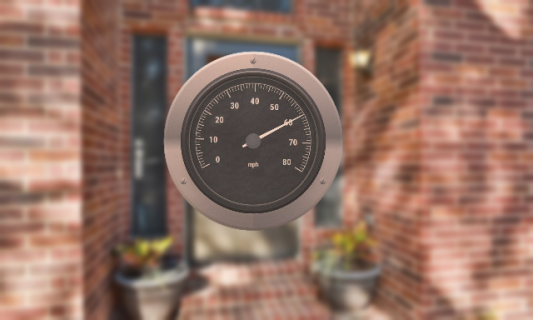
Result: 60
